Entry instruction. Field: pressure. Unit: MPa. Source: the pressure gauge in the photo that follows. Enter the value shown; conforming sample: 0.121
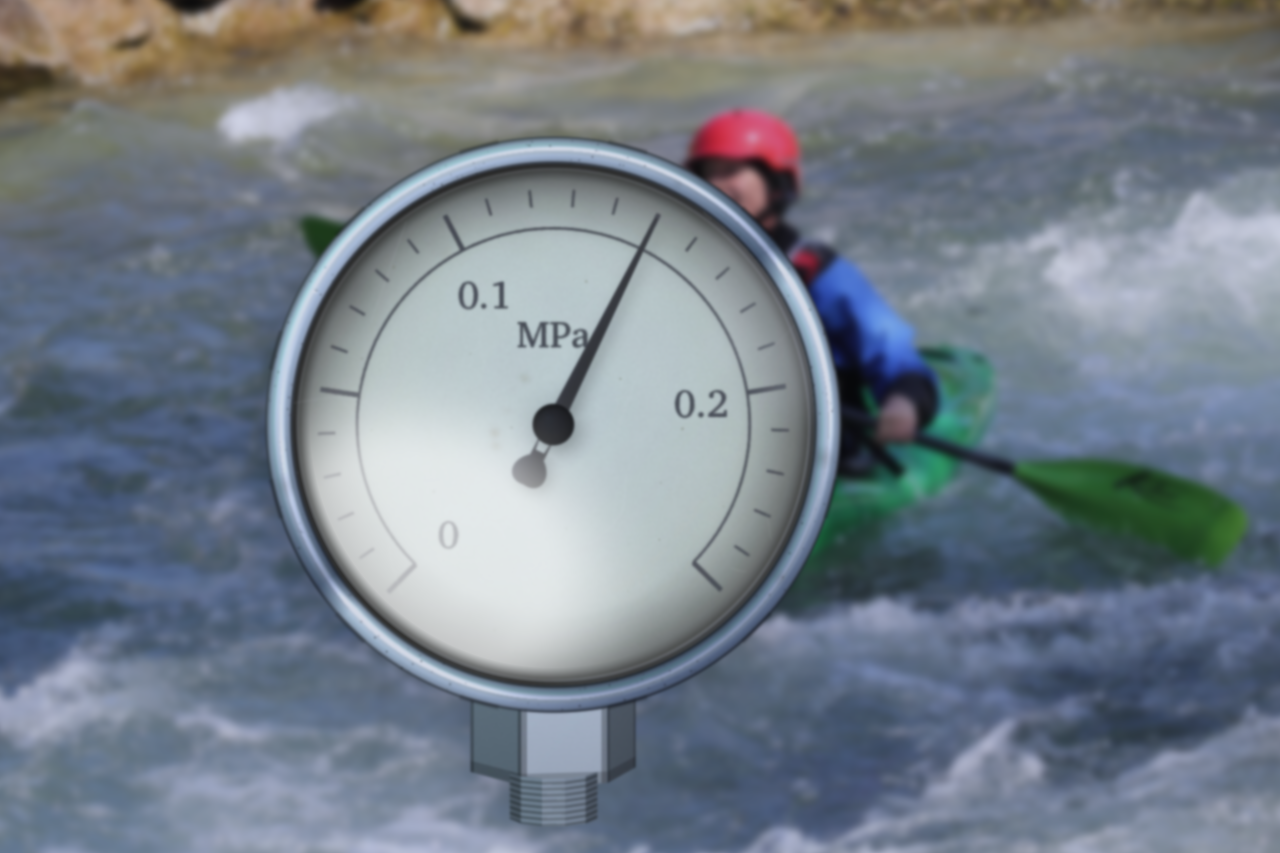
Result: 0.15
